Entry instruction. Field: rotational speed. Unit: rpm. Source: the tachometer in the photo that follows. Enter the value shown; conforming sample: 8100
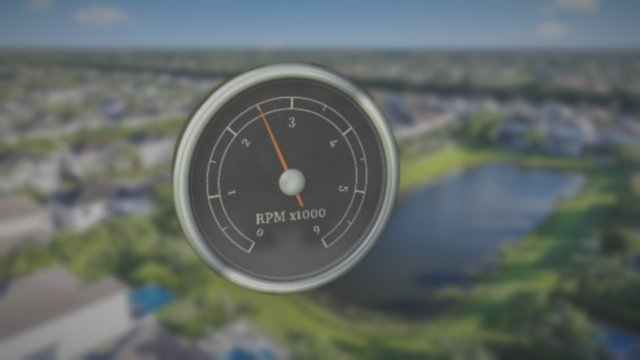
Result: 2500
